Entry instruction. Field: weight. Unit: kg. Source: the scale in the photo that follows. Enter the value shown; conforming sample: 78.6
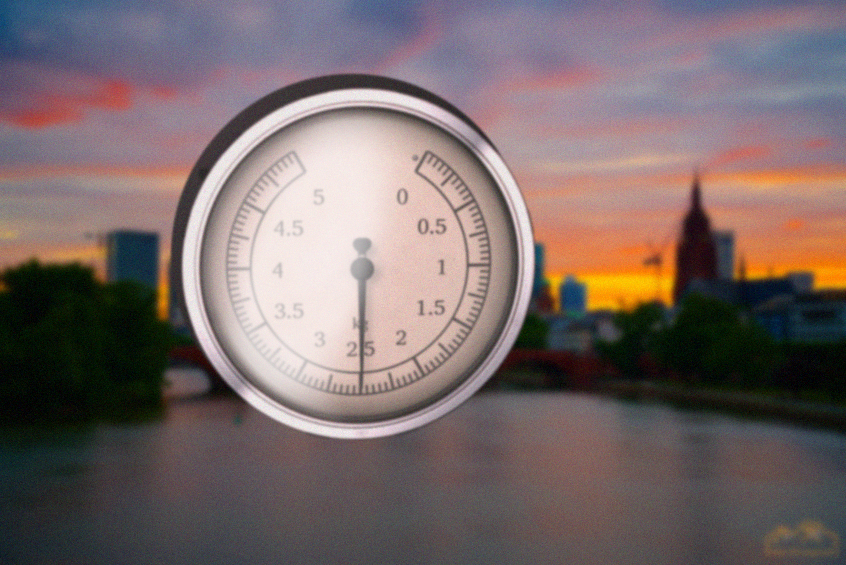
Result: 2.5
